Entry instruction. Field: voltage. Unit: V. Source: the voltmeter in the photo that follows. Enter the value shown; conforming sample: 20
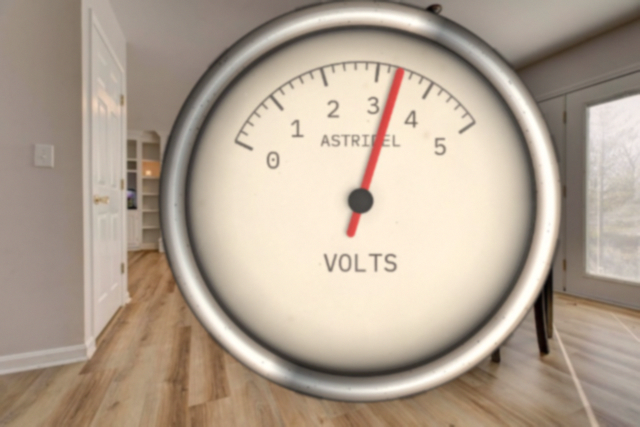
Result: 3.4
